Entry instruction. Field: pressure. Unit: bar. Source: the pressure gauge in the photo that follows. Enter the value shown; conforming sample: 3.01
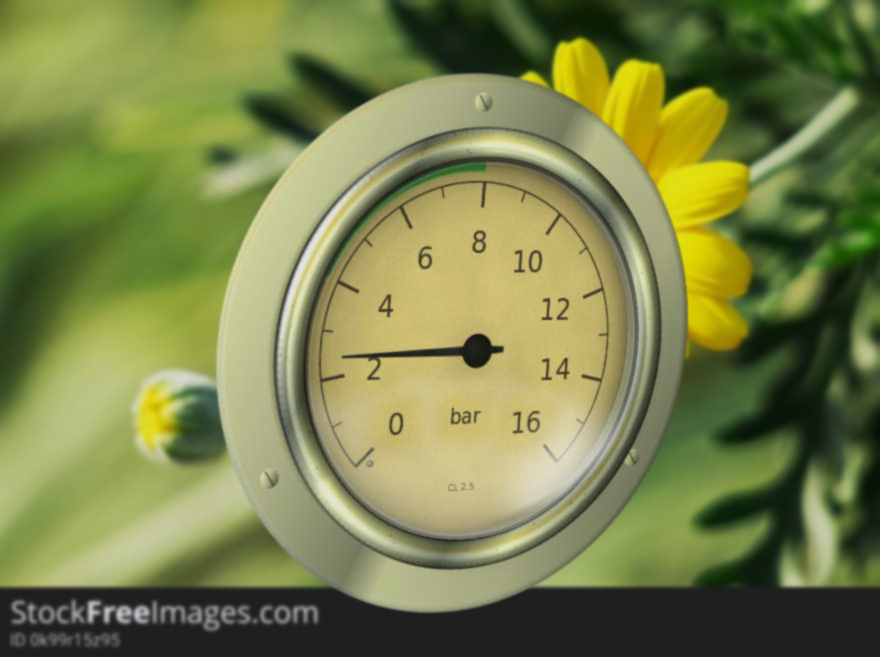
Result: 2.5
